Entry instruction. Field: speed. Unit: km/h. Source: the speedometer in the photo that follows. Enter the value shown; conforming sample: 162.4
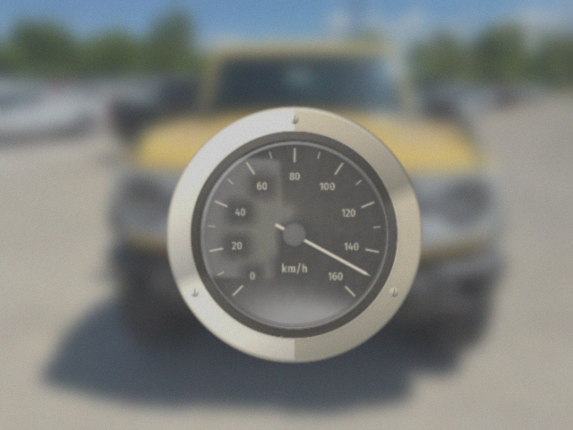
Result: 150
